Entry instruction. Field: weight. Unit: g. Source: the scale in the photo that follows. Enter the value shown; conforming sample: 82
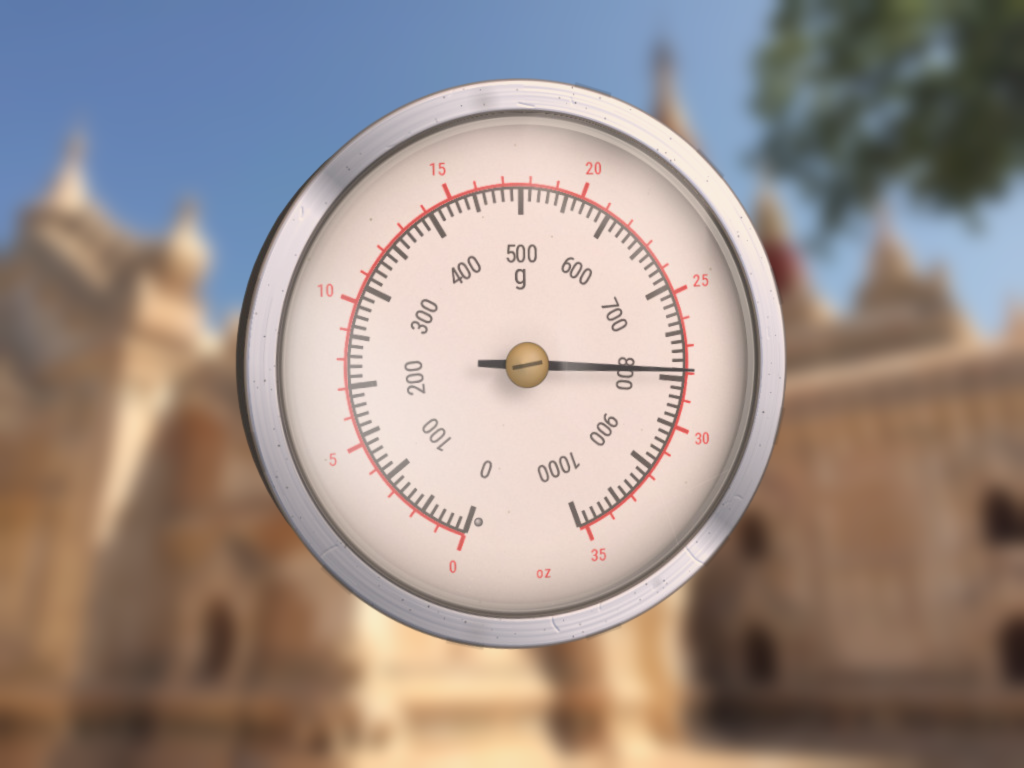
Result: 790
